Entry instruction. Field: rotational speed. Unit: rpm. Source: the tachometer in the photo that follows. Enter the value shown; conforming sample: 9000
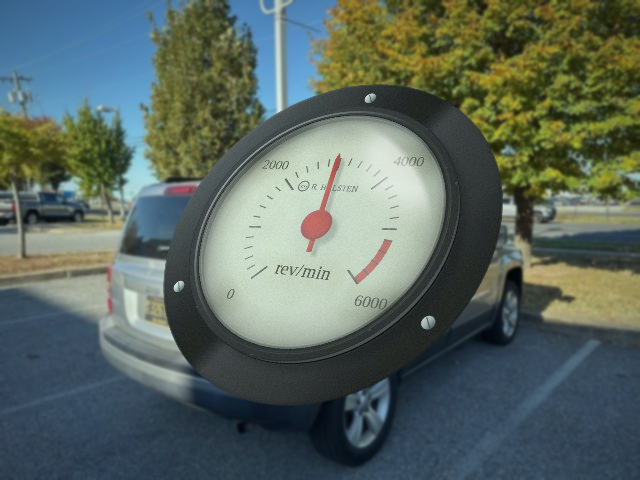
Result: 3000
